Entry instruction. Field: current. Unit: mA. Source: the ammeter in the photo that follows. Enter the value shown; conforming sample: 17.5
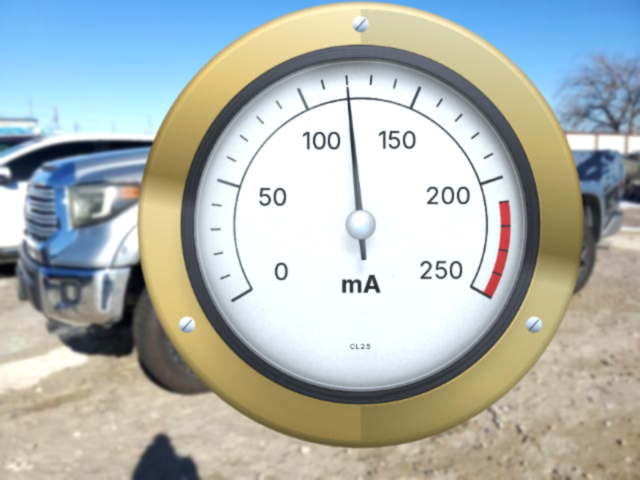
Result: 120
